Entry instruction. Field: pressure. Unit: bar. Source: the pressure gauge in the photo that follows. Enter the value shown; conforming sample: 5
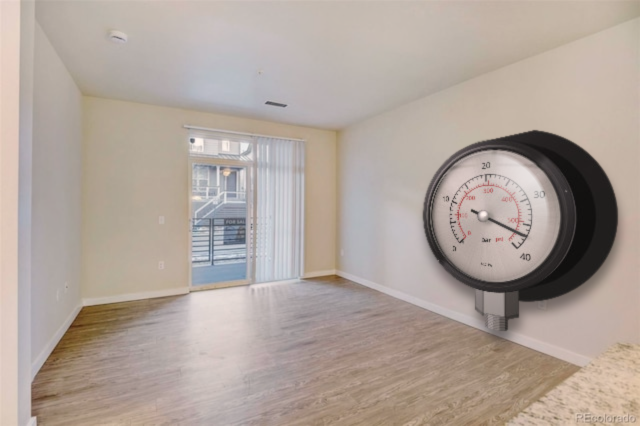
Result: 37
